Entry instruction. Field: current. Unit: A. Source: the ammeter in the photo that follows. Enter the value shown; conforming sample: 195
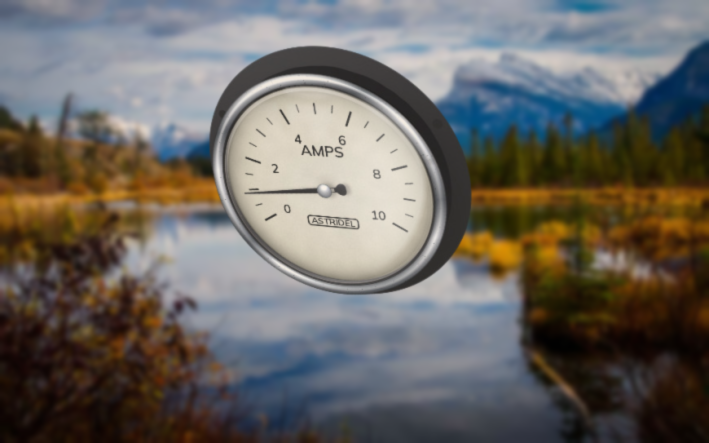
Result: 1
